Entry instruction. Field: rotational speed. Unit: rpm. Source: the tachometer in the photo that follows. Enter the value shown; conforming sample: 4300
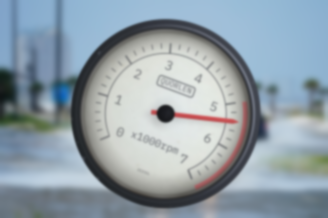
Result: 5400
